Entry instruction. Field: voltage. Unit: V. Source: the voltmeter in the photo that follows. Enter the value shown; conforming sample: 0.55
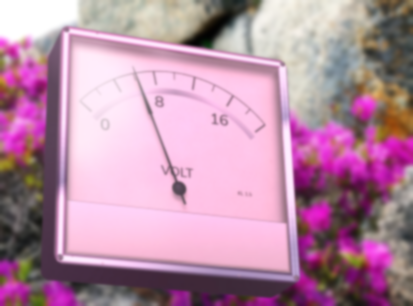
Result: 6
